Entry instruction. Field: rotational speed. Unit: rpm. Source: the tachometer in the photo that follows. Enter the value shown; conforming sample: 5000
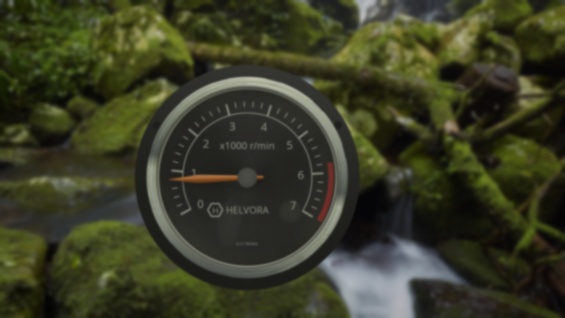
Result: 800
